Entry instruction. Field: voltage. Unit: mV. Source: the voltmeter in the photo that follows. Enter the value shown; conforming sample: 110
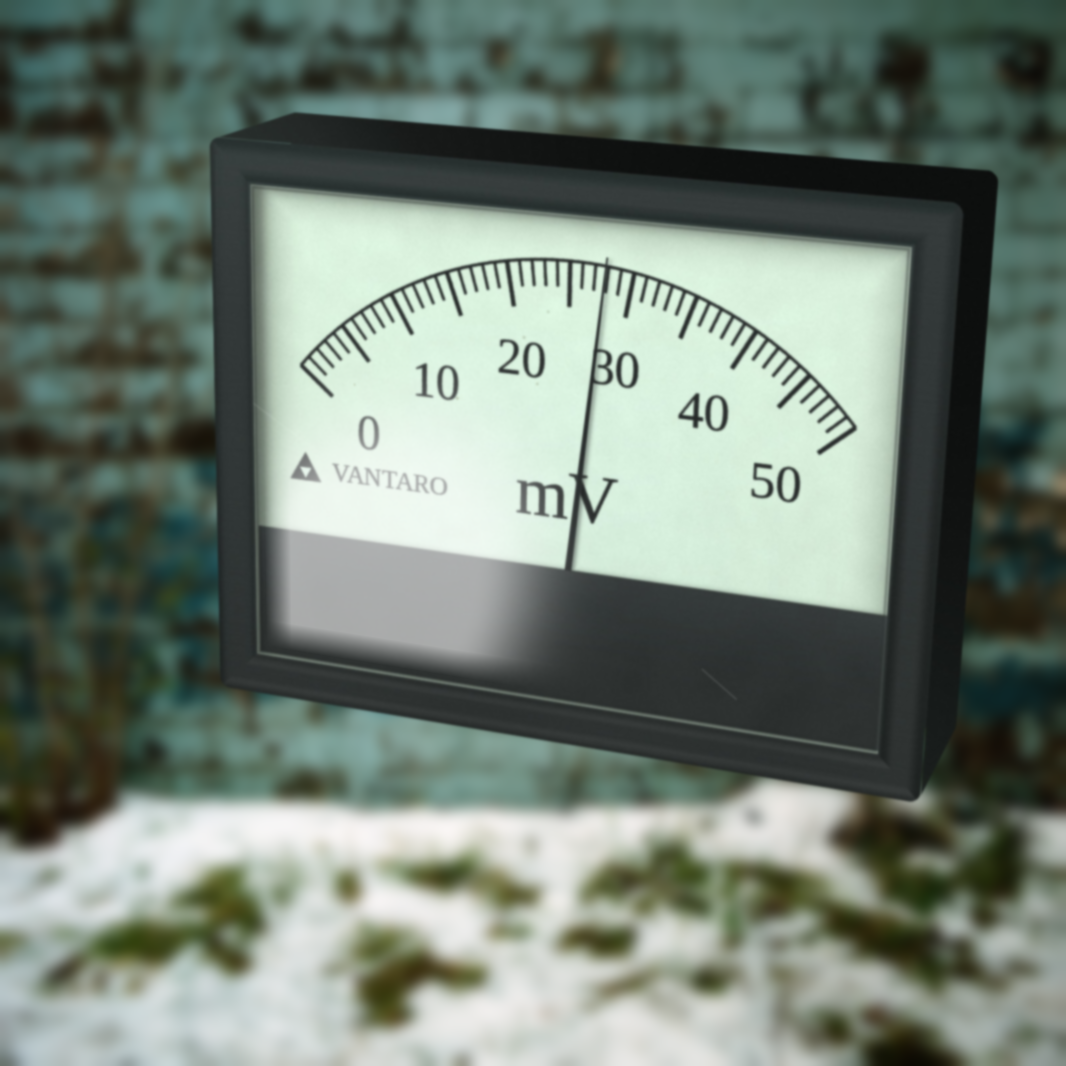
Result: 28
